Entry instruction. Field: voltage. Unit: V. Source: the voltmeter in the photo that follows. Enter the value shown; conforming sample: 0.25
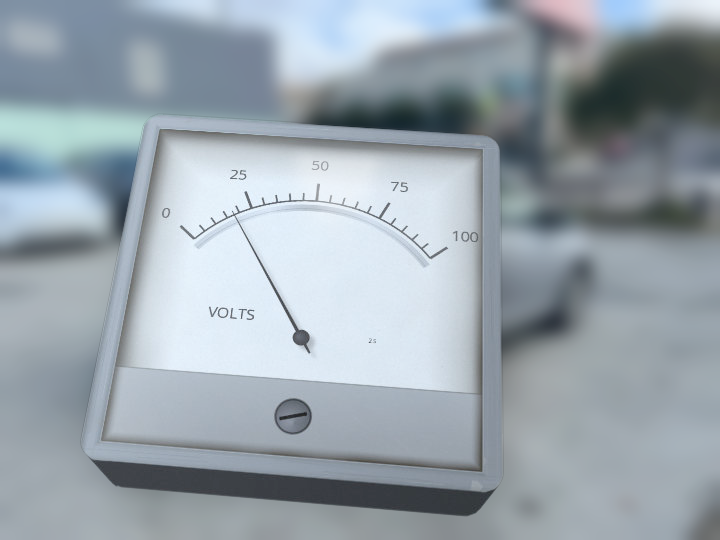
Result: 17.5
